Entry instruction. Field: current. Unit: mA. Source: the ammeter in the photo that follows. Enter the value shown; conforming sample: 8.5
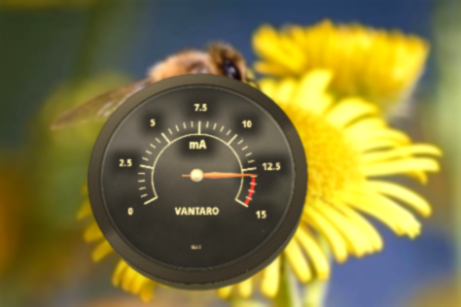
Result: 13
